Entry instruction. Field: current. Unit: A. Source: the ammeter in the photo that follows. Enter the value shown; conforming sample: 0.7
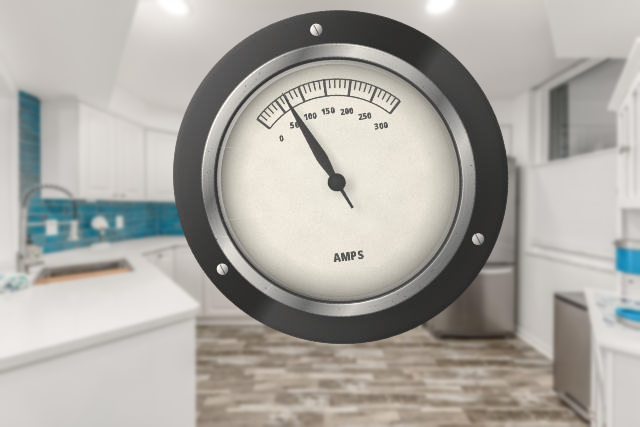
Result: 70
